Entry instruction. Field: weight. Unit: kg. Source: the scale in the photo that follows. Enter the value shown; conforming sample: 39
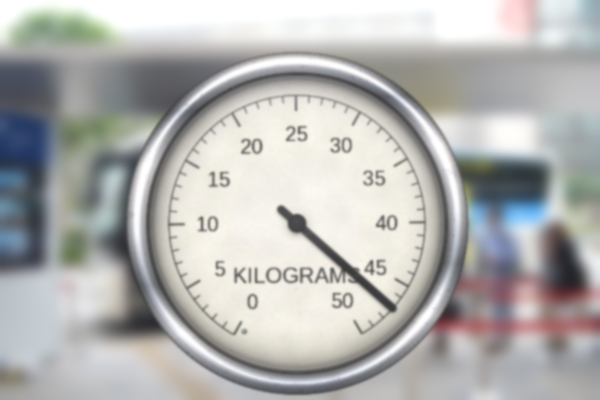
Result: 47
